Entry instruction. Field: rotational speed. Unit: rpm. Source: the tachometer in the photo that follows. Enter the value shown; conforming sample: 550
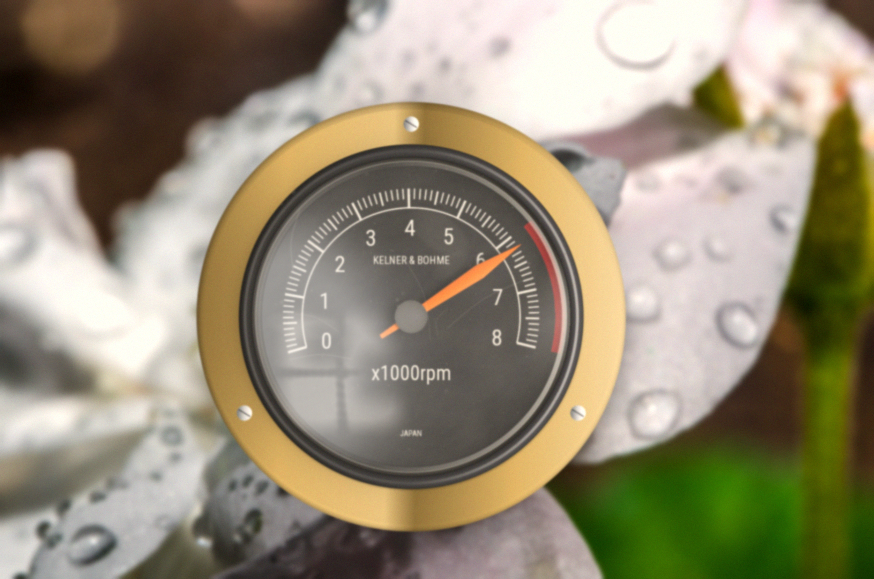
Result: 6200
